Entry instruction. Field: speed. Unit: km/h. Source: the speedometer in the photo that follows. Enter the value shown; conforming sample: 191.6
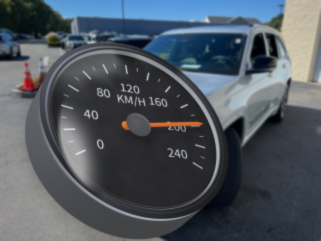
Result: 200
